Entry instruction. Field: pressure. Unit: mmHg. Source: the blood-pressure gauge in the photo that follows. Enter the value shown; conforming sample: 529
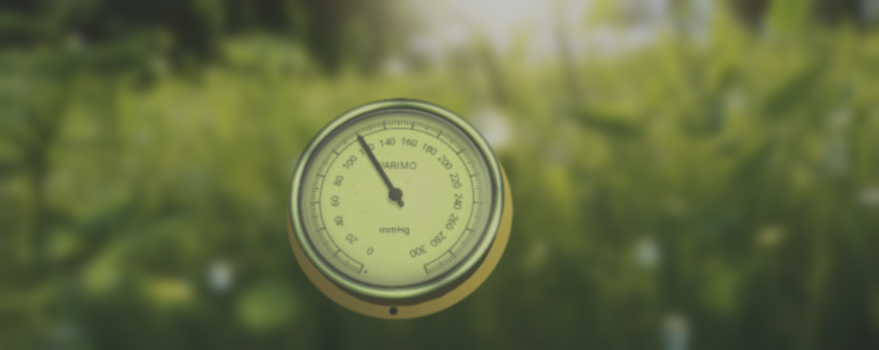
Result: 120
